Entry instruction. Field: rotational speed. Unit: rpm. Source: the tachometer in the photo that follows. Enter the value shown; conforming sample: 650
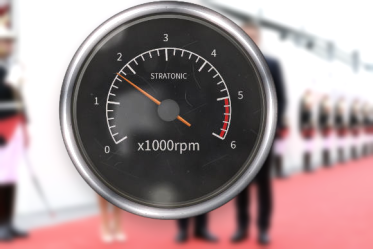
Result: 1700
